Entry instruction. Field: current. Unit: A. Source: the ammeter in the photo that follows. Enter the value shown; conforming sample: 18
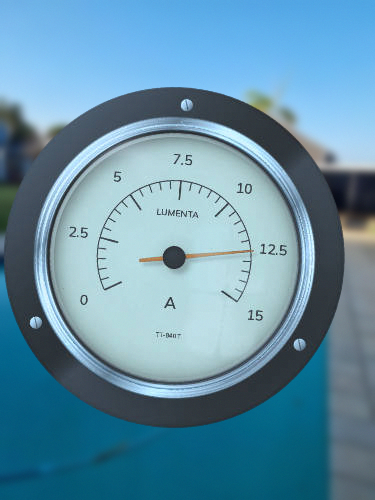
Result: 12.5
